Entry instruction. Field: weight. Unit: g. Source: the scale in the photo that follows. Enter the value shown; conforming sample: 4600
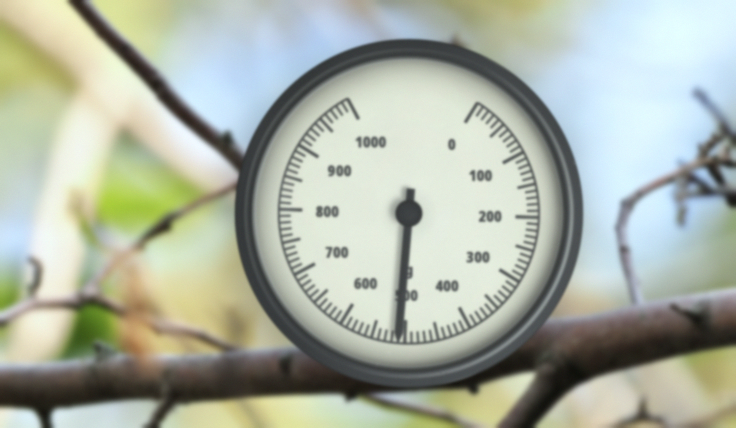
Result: 510
